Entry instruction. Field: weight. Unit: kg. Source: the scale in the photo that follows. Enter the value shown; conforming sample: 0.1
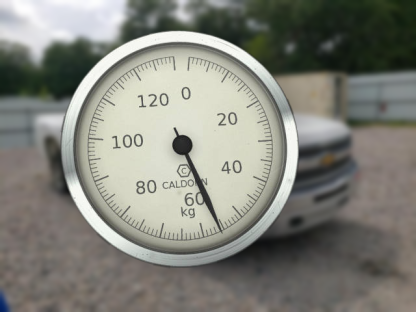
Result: 56
